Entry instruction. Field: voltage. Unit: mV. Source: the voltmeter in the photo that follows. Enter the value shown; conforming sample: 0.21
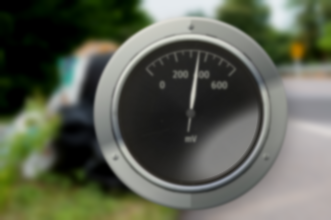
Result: 350
